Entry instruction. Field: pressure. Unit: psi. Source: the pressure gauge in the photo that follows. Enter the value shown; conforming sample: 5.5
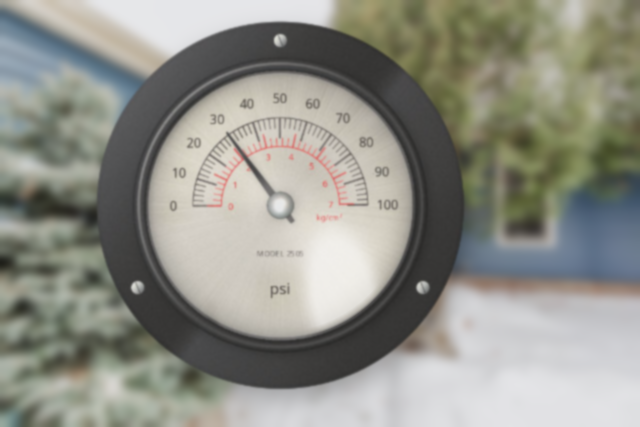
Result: 30
